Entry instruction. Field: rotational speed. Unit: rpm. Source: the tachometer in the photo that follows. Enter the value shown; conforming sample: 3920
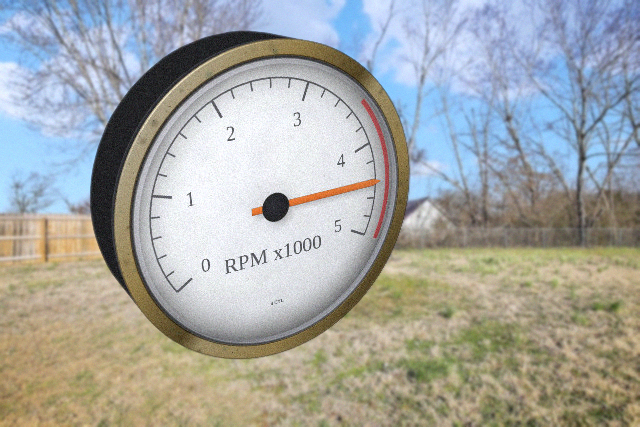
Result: 4400
